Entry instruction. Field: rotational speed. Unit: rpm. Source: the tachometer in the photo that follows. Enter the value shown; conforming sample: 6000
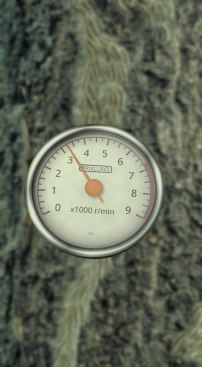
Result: 3250
